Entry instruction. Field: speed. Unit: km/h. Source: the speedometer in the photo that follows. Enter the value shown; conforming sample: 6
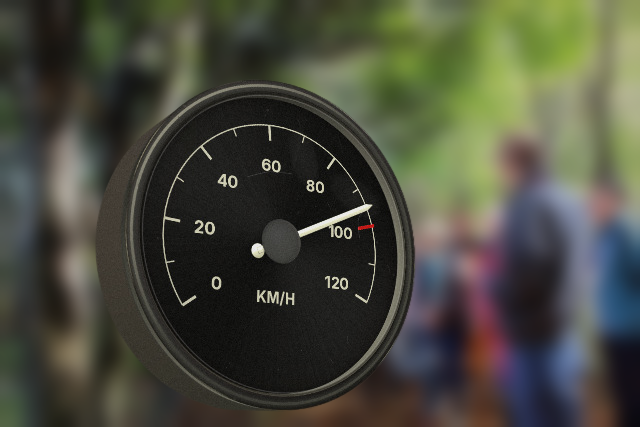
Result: 95
